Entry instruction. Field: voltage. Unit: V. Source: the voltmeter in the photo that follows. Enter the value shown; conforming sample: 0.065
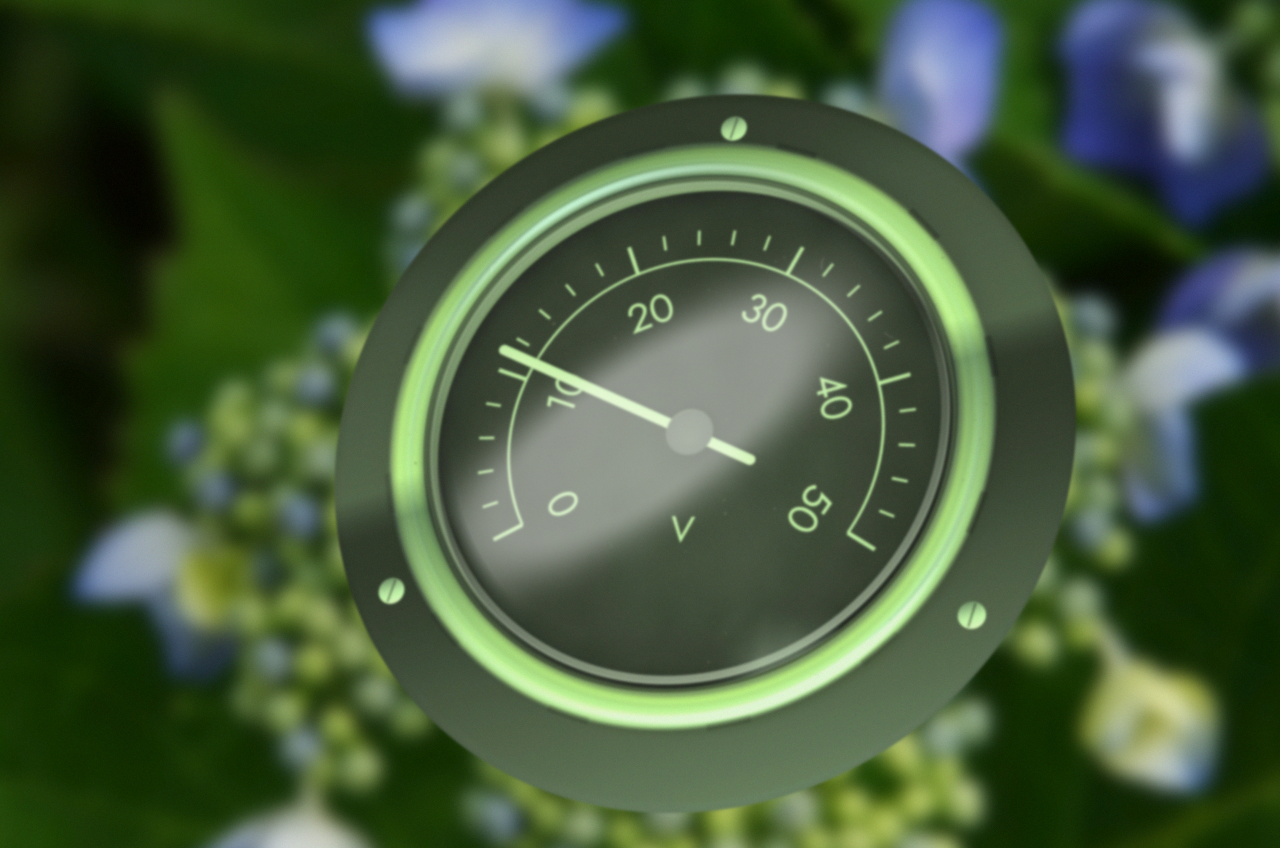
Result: 11
